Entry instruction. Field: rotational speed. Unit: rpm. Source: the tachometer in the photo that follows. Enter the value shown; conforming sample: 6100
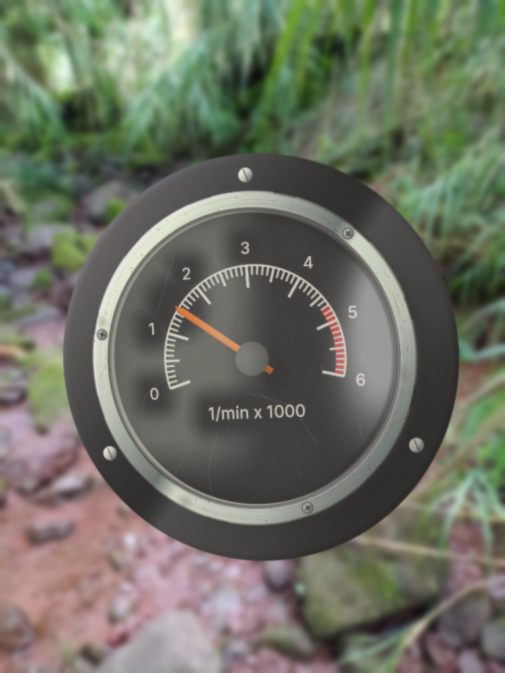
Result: 1500
